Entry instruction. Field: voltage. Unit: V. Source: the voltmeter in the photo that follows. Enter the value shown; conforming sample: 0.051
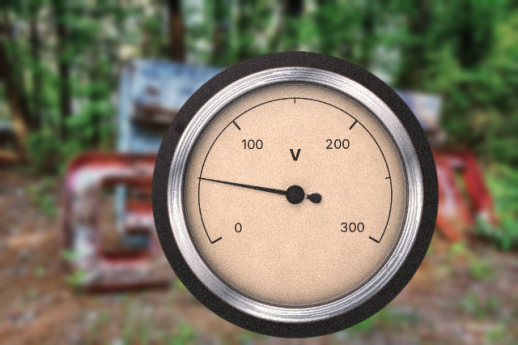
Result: 50
